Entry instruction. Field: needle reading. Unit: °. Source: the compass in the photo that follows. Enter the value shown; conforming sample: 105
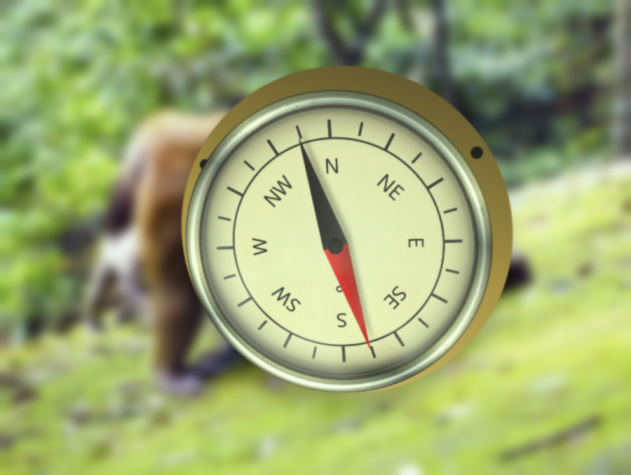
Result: 165
